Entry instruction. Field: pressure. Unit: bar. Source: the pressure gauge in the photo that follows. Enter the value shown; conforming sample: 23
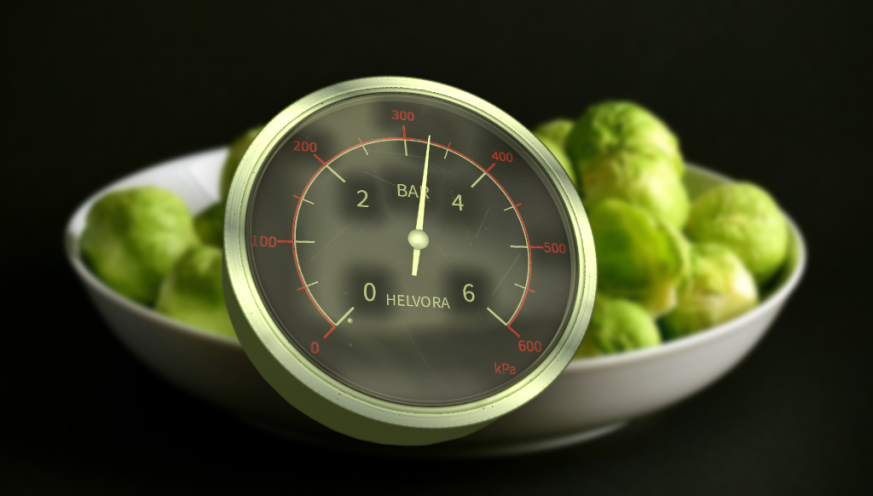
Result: 3.25
